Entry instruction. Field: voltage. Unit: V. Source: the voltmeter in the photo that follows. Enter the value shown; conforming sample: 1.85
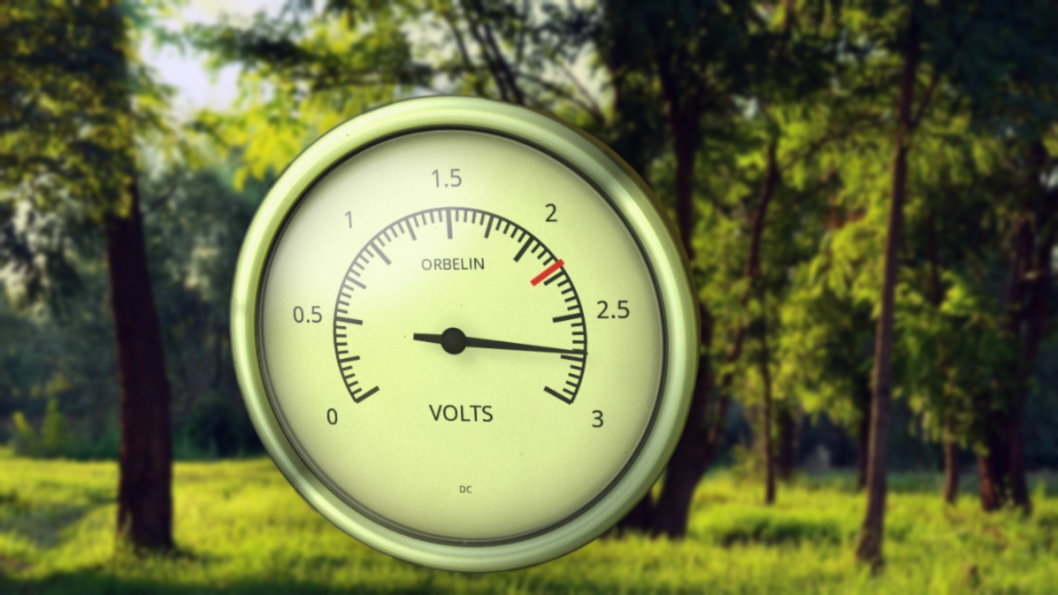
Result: 2.7
